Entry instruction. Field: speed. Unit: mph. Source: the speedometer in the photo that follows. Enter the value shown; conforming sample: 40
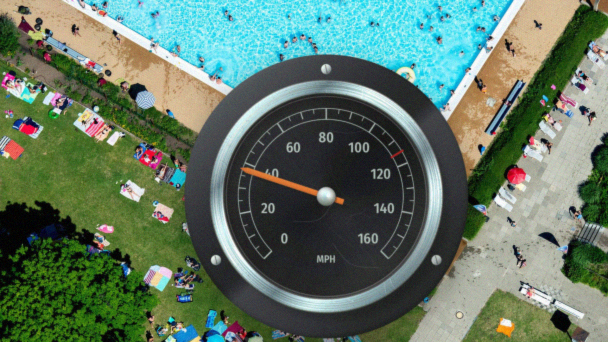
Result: 37.5
